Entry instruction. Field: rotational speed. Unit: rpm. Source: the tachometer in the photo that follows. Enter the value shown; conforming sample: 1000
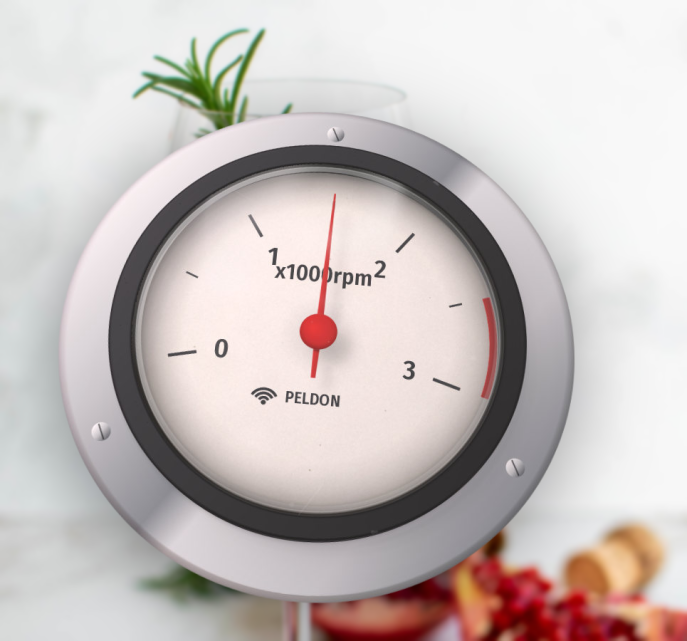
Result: 1500
